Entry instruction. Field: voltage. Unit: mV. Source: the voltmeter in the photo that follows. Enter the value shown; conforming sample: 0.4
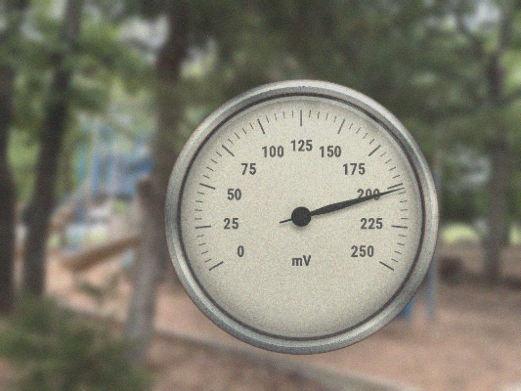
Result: 202.5
